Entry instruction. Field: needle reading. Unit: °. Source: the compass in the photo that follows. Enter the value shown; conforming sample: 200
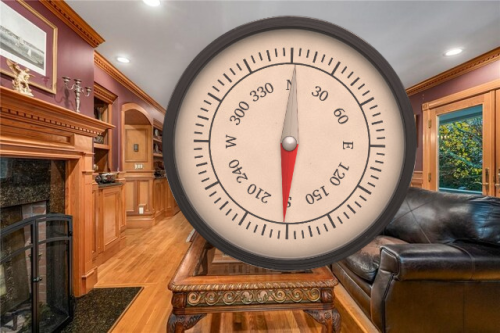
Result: 182.5
